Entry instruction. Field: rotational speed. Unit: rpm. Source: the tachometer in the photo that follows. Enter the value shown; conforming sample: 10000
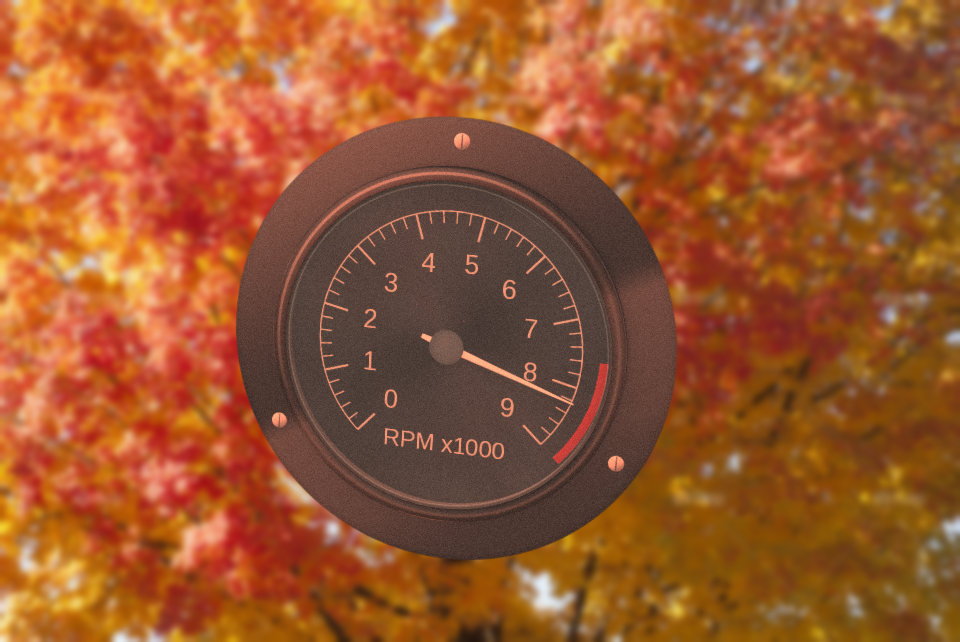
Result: 8200
